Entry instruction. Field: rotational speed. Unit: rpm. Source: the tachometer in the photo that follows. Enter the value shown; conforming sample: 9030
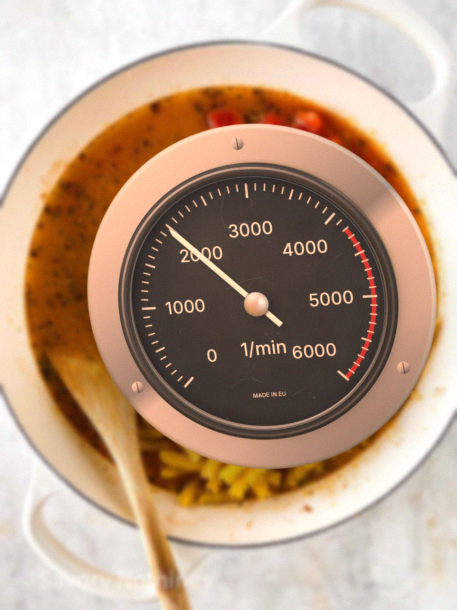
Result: 2000
